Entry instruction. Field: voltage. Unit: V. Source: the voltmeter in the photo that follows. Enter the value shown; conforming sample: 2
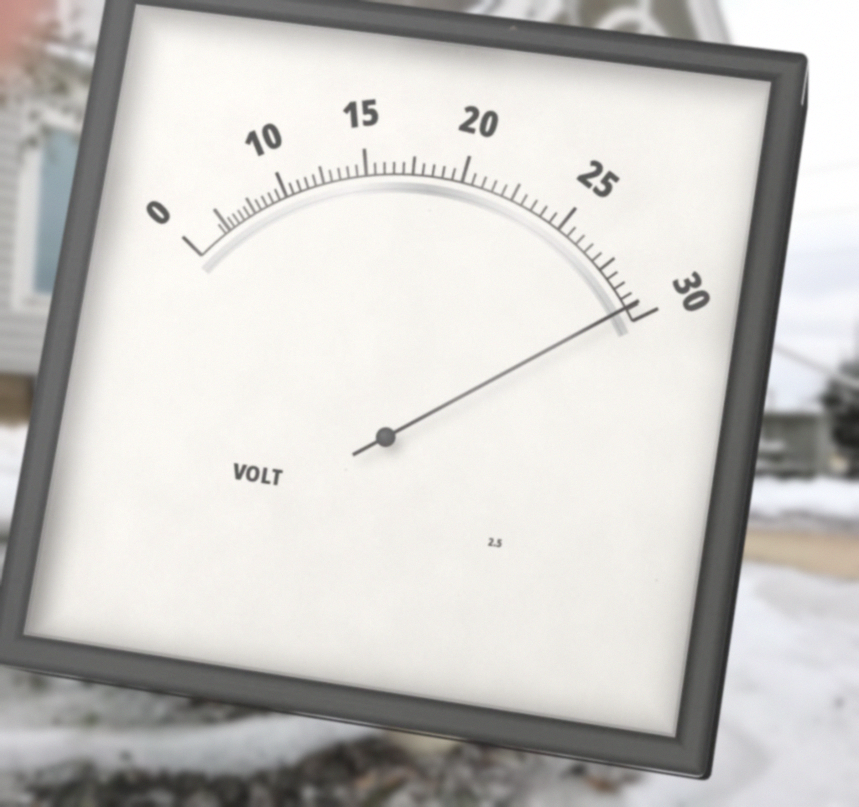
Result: 29.5
